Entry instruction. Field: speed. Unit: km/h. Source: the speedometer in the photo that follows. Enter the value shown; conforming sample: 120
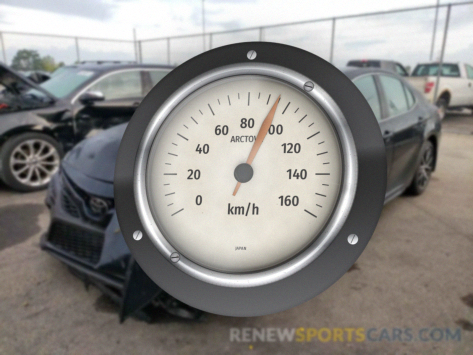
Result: 95
